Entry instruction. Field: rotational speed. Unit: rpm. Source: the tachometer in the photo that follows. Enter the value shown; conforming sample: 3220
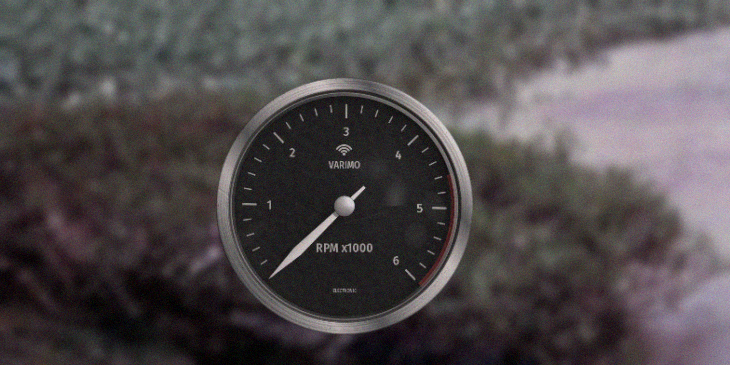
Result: 0
